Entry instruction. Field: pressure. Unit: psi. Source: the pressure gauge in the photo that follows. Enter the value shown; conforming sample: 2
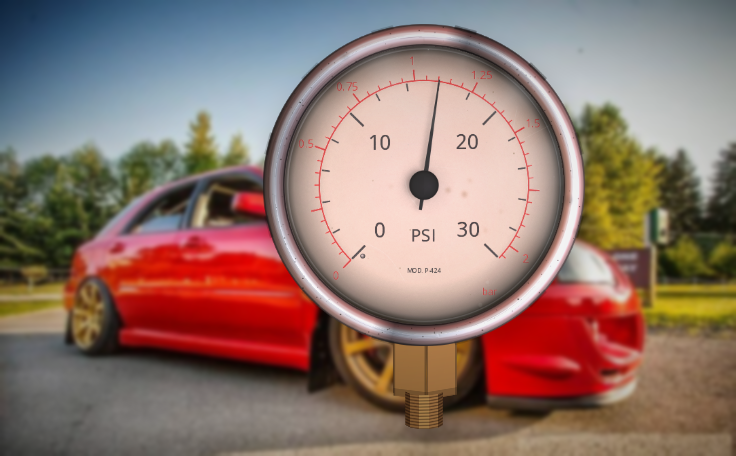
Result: 16
